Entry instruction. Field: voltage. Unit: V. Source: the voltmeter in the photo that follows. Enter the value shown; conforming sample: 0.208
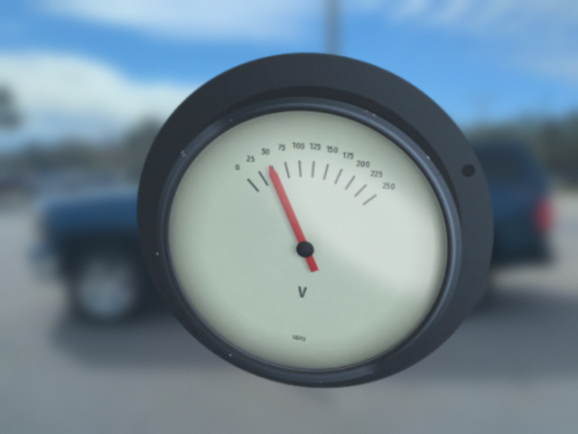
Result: 50
